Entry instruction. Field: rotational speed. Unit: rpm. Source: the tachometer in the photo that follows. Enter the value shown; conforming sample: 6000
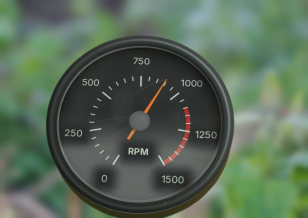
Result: 900
